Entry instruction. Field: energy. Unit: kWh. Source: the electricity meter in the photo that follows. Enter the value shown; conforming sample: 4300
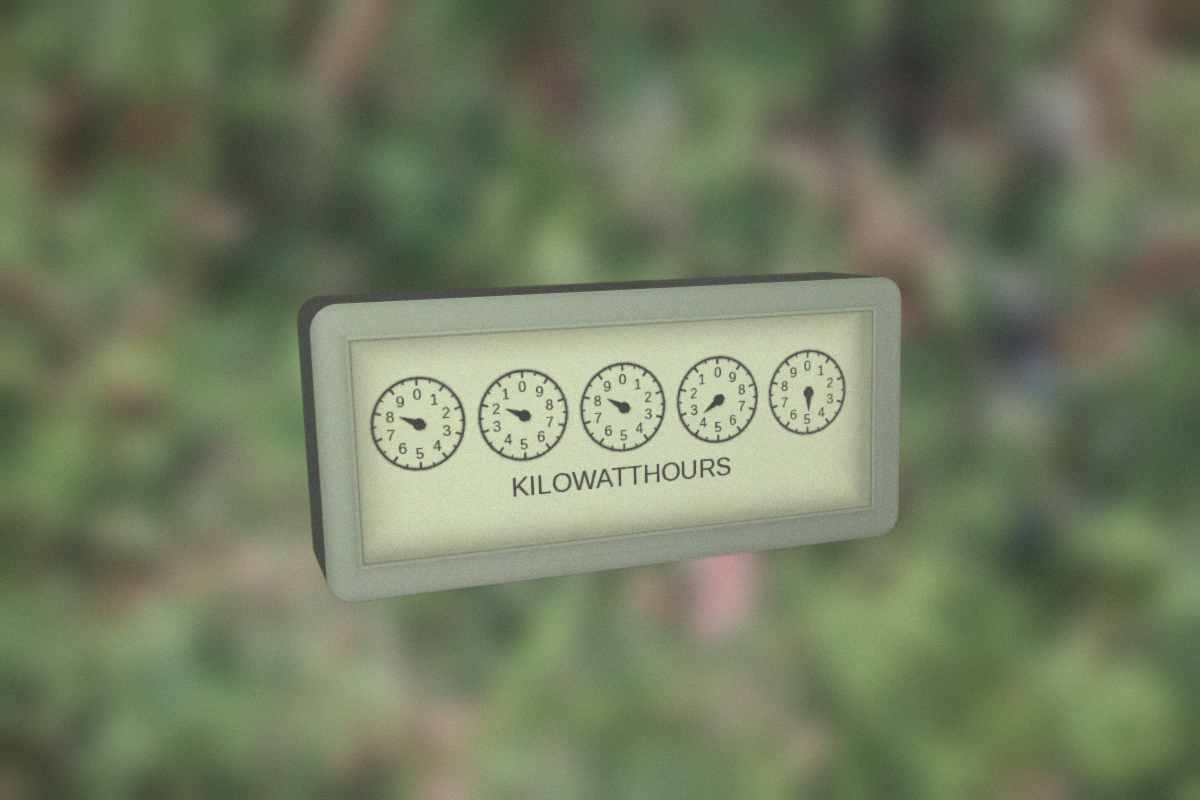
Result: 81835
